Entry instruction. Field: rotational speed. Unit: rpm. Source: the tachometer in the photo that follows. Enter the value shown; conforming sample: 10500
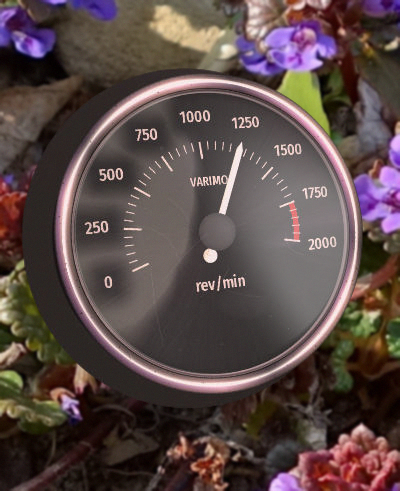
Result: 1250
